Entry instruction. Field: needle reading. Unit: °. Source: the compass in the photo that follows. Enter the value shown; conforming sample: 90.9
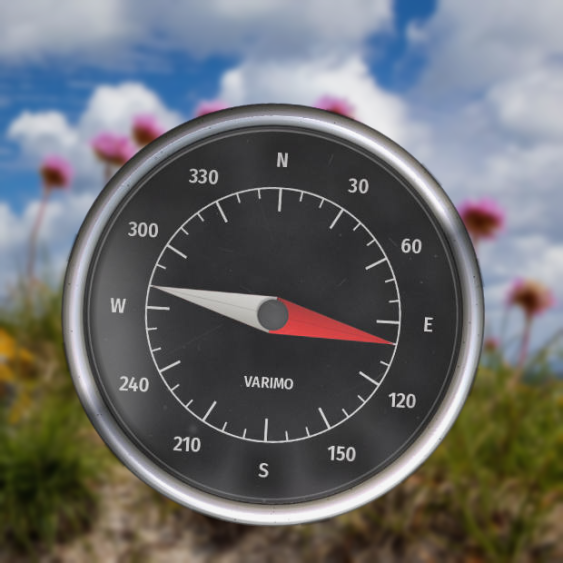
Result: 100
